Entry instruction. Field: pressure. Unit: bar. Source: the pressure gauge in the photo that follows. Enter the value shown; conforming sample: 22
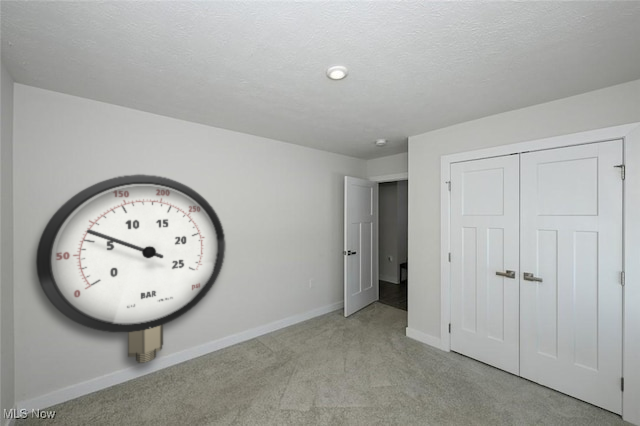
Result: 6
